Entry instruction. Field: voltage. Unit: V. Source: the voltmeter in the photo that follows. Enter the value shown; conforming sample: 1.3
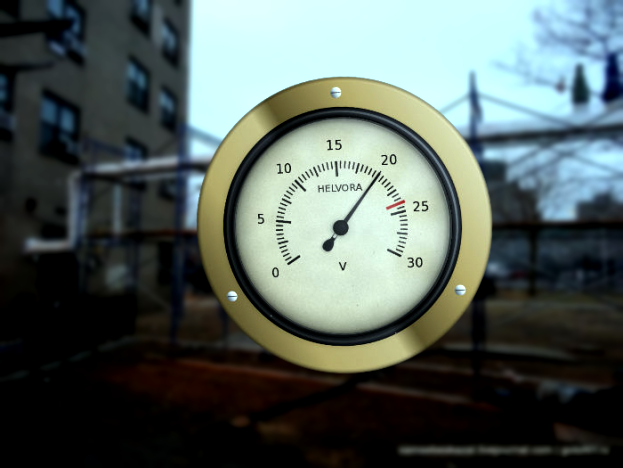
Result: 20
